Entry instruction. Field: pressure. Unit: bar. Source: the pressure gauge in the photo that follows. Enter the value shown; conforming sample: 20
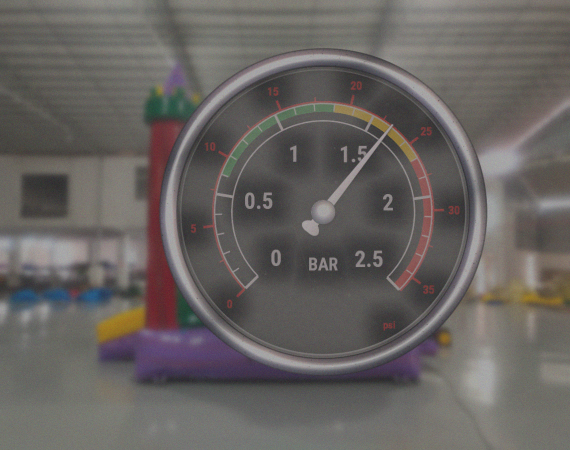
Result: 1.6
